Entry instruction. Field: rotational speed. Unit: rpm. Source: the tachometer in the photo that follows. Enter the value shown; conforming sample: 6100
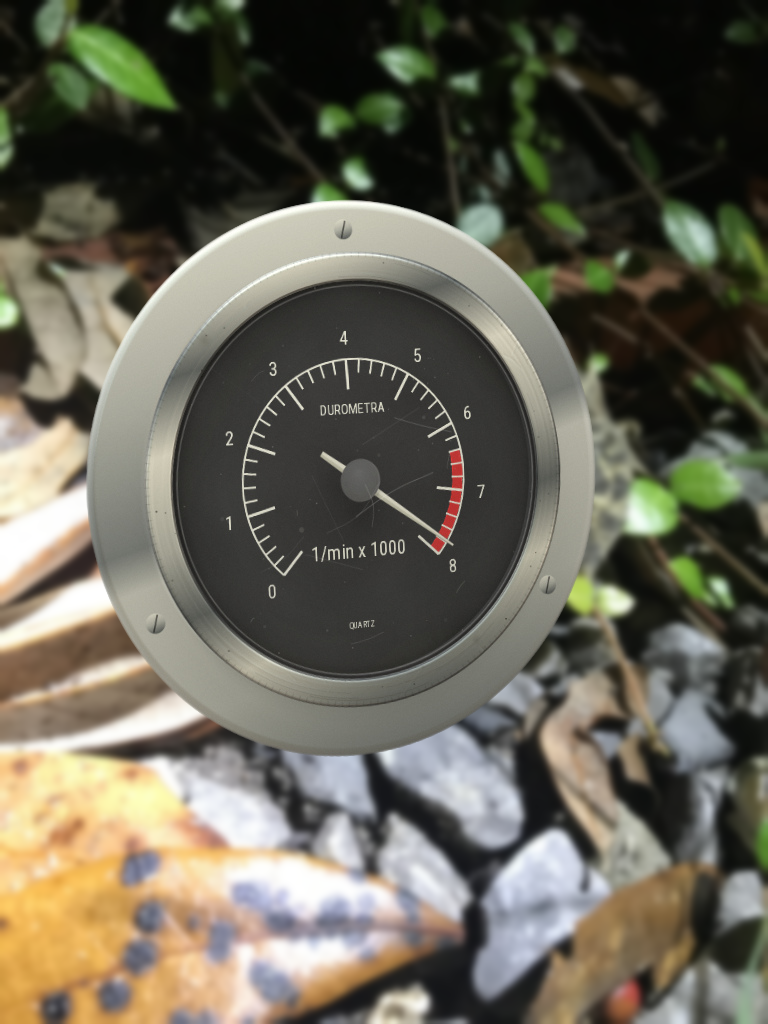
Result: 7800
